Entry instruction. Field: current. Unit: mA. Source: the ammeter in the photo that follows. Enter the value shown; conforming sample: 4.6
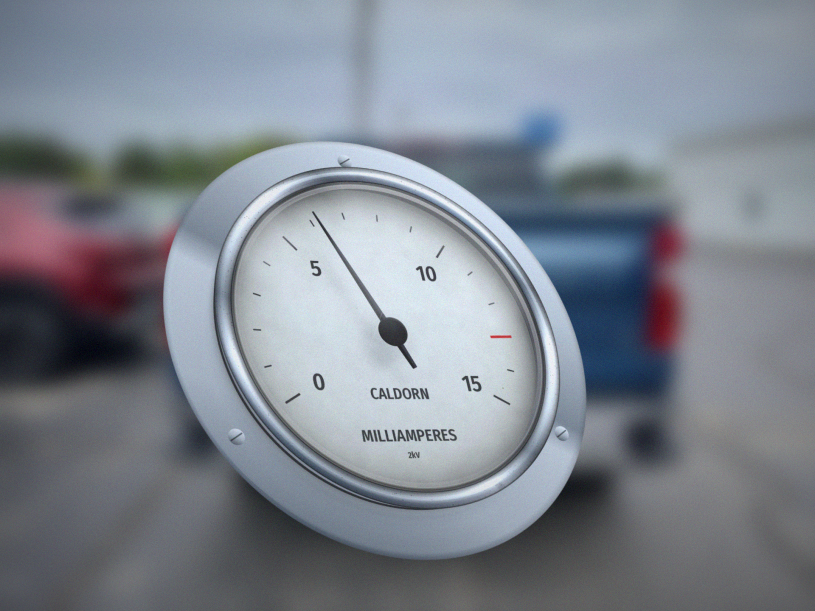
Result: 6
